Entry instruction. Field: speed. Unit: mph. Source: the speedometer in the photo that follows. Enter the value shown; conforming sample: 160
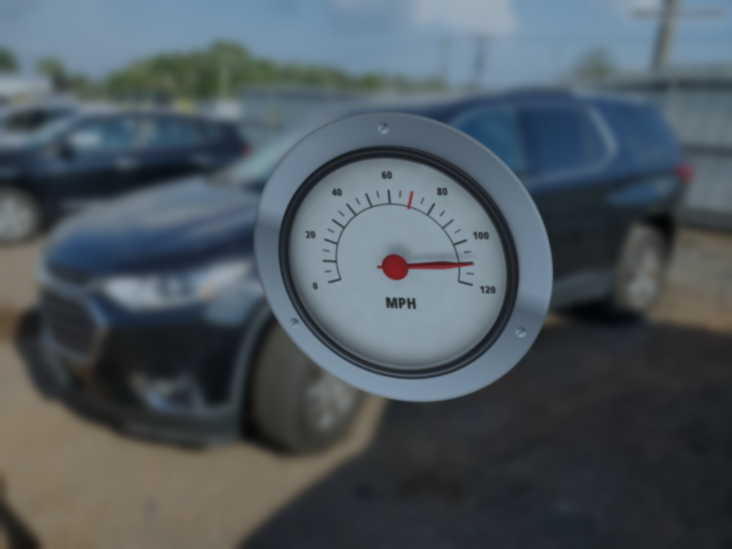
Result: 110
